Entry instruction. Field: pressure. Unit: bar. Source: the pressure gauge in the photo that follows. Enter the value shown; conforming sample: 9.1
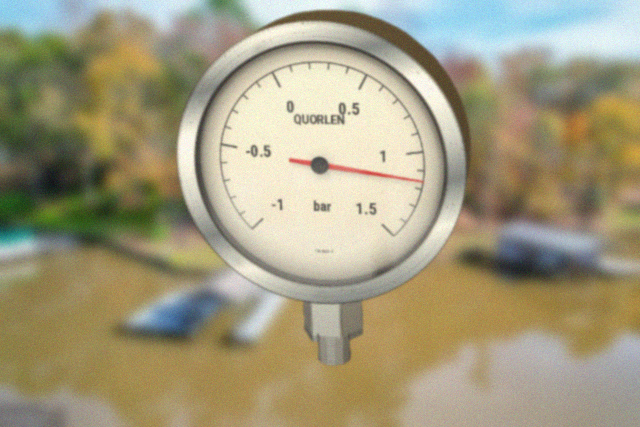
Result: 1.15
